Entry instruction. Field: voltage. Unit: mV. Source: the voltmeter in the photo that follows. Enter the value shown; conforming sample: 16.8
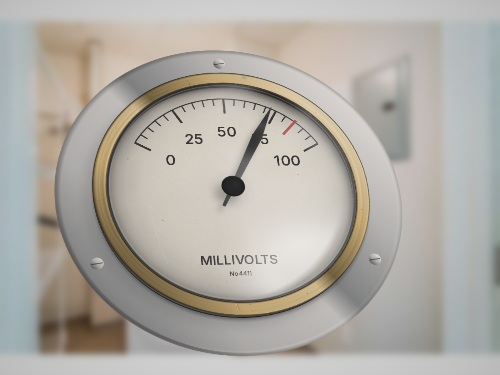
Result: 72.5
